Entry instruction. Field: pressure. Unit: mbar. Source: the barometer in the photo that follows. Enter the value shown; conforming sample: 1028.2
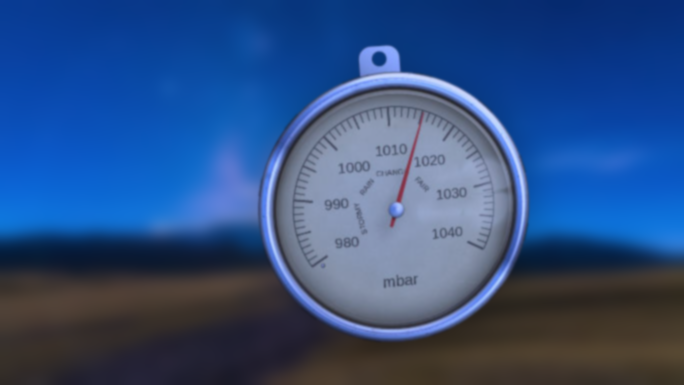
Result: 1015
